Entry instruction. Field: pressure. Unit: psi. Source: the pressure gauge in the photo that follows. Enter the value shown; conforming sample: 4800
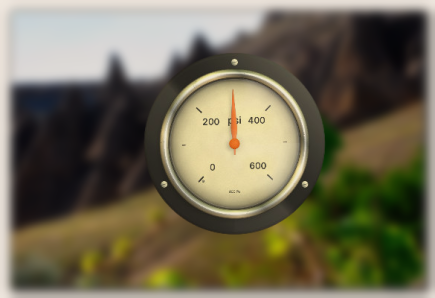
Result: 300
